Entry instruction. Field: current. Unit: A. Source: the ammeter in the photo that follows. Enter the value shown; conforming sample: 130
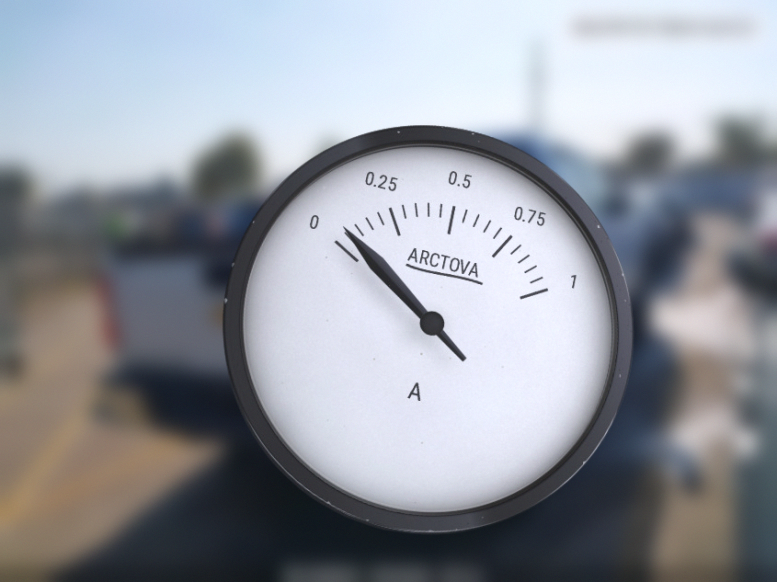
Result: 0.05
